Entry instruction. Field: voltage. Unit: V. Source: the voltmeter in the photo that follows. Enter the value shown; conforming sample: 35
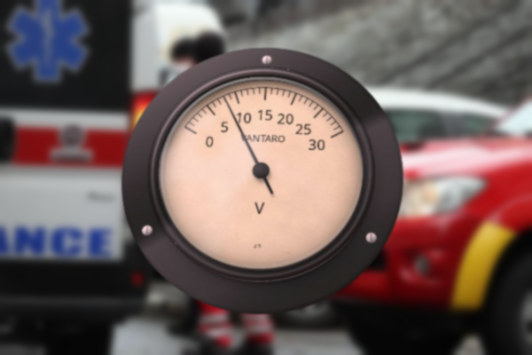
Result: 8
